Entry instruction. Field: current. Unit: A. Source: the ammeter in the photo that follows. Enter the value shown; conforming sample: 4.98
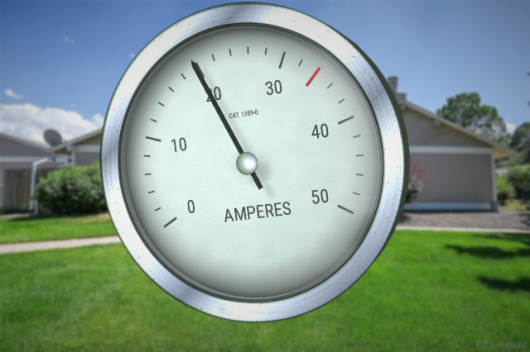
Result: 20
